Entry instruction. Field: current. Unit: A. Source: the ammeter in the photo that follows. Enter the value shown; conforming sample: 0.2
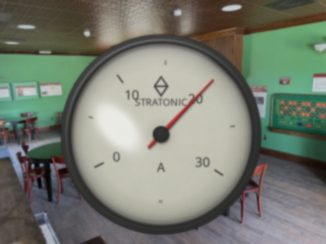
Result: 20
